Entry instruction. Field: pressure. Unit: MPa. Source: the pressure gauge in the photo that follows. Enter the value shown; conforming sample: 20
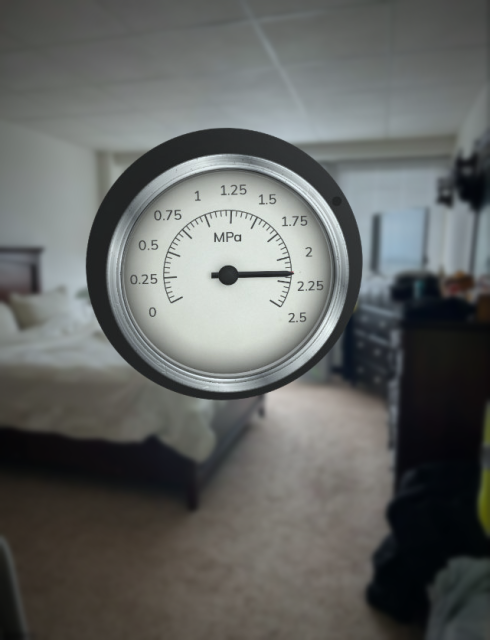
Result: 2.15
